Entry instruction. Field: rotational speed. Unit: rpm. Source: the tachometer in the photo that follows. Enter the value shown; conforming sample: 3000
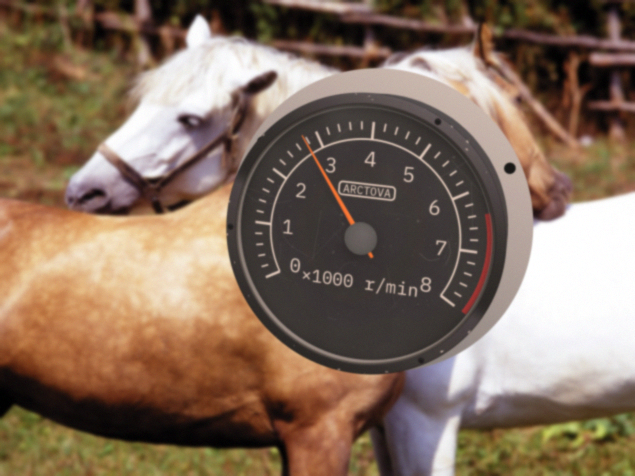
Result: 2800
